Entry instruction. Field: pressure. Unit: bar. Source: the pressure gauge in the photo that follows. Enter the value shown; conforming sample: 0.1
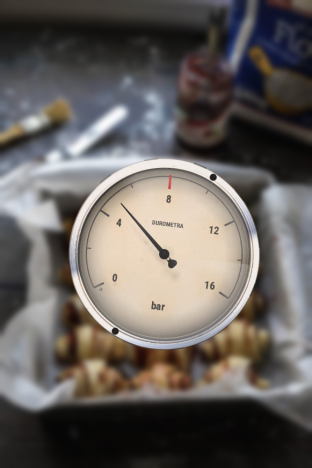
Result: 5
